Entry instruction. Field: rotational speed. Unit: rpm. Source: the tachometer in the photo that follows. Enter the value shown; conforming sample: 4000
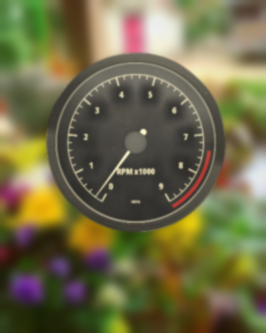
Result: 200
